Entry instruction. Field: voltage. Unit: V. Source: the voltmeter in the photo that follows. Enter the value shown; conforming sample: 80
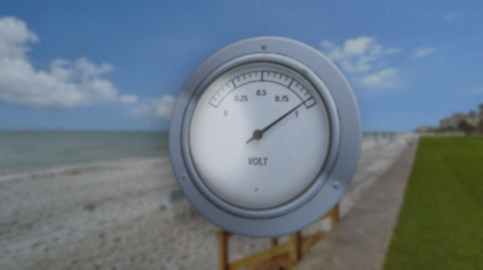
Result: 0.95
